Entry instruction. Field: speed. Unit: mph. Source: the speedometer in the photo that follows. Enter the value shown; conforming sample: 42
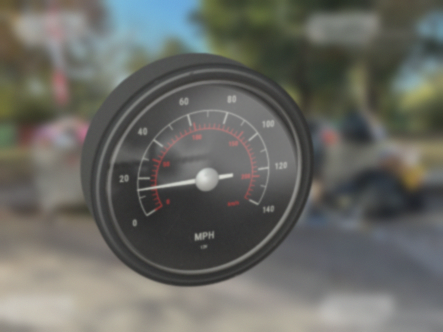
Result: 15
